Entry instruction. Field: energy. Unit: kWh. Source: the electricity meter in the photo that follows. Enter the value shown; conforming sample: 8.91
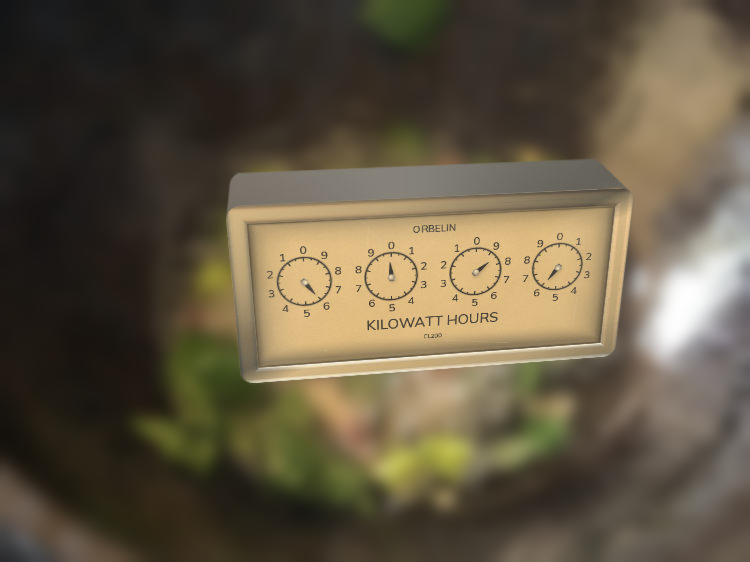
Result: 5986
